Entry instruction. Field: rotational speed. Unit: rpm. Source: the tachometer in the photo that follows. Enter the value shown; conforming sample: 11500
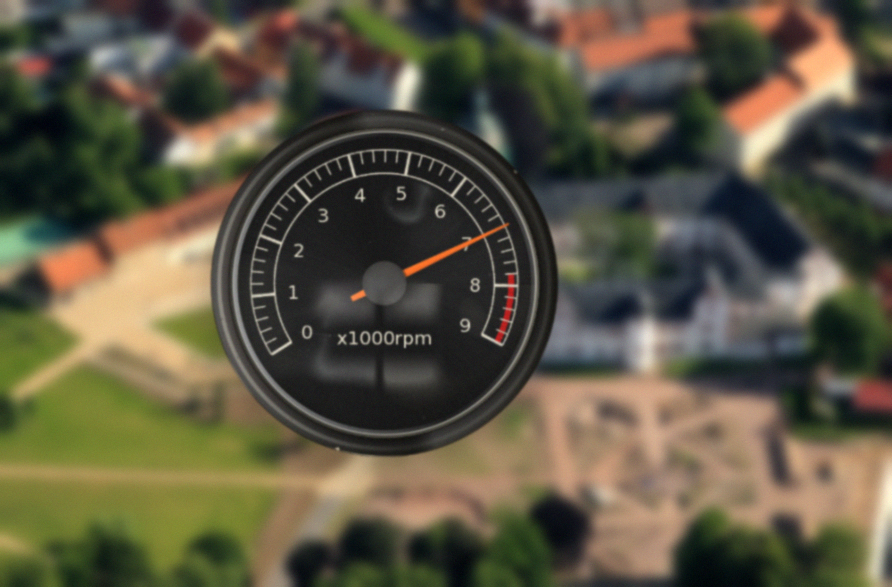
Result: 7000
